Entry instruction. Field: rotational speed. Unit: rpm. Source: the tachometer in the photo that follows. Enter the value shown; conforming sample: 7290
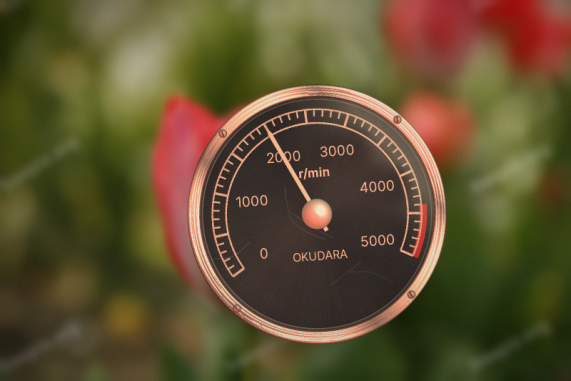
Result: 2000
